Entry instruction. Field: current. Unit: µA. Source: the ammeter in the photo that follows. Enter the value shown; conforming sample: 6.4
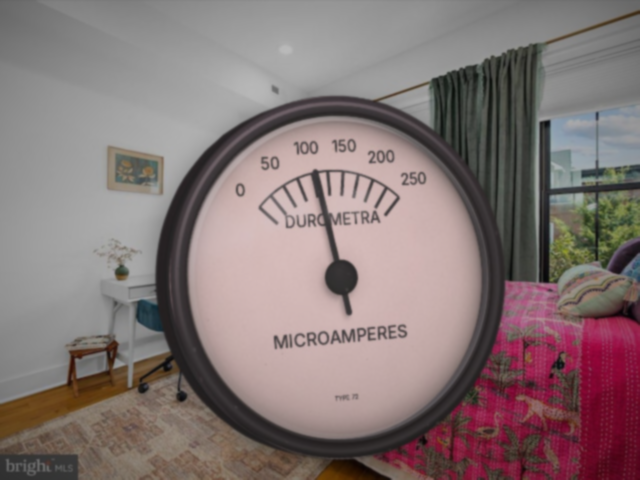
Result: 100
